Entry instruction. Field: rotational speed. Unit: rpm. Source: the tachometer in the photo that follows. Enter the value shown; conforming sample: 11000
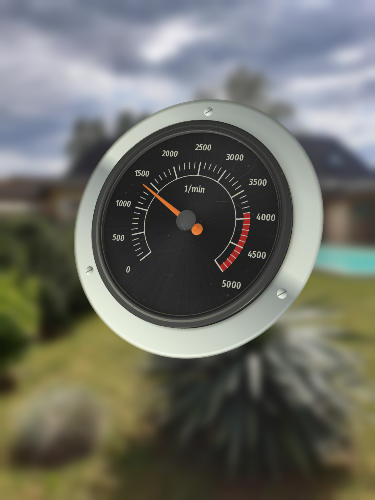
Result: 1400
